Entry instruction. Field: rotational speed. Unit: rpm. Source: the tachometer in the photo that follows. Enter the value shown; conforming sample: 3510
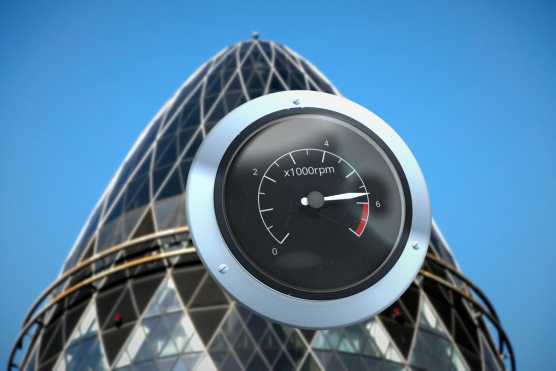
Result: 5750
